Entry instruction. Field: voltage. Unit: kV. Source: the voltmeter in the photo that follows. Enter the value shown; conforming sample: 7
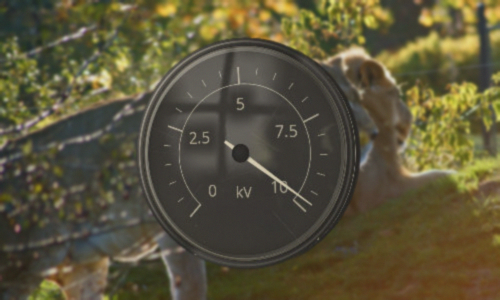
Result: 9.75
